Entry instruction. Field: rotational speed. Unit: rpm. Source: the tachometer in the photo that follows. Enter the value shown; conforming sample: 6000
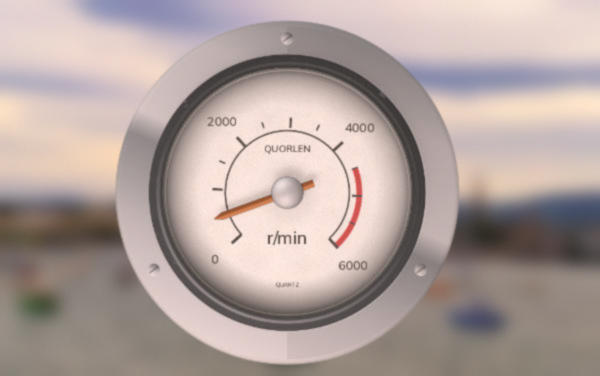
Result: 500
